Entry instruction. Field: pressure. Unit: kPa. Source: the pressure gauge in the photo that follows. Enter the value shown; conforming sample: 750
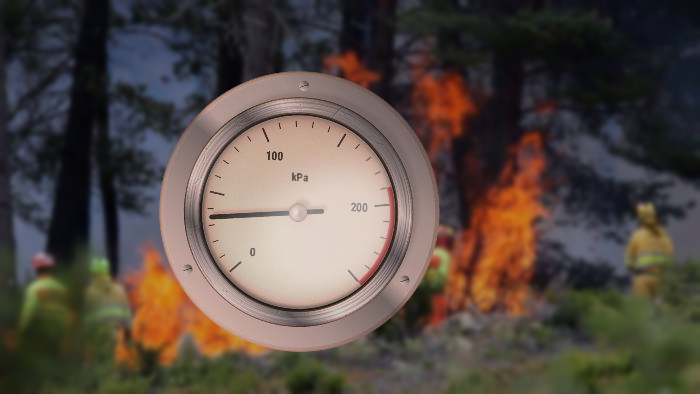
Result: 35
